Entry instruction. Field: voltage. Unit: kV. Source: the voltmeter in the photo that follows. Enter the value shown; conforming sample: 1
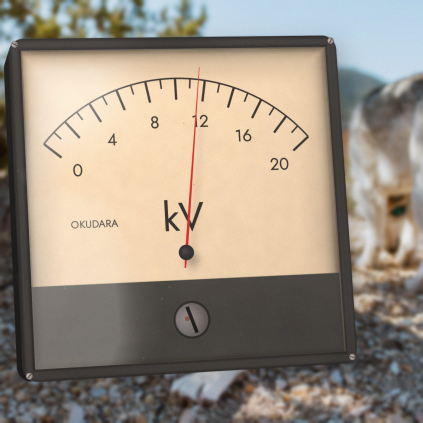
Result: 11.5
